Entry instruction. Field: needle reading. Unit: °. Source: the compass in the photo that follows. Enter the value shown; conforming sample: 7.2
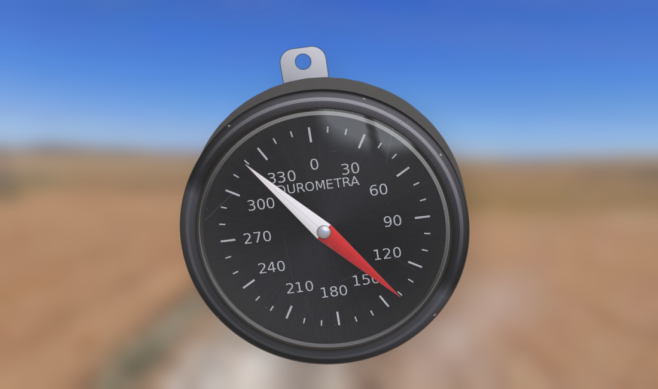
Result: 140
